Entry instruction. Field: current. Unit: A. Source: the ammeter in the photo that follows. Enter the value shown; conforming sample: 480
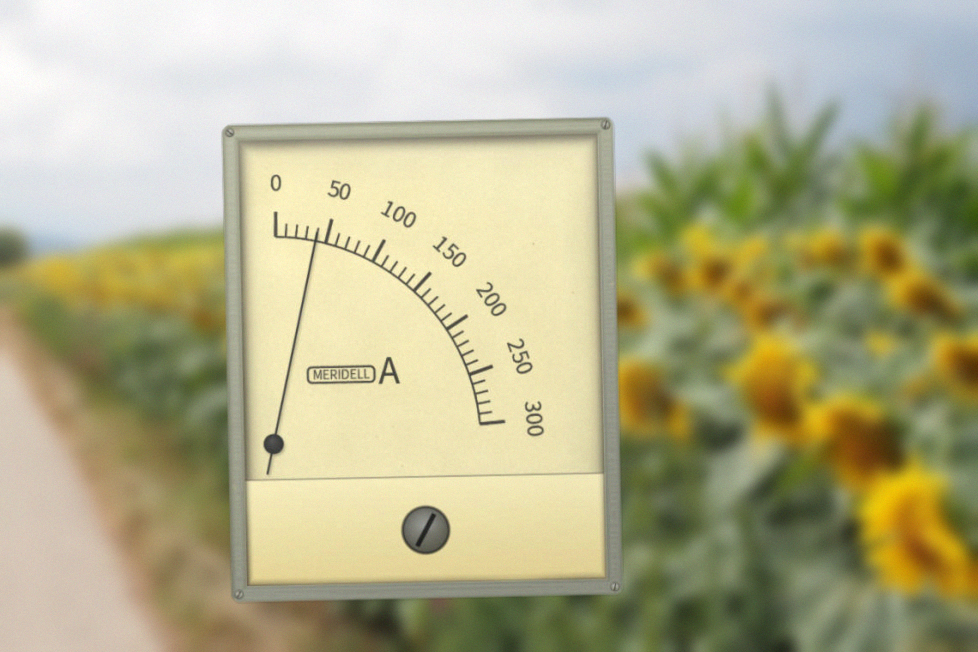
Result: 40
